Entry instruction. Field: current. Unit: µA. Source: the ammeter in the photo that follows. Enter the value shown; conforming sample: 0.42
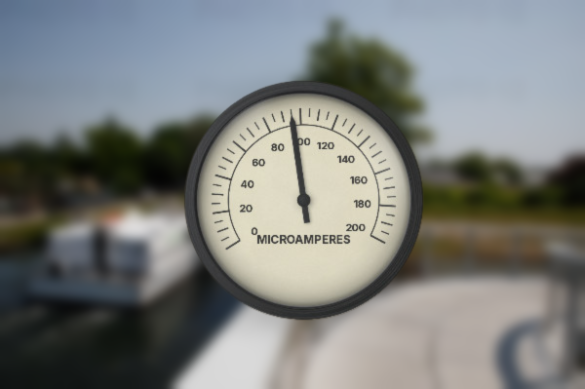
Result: 95
